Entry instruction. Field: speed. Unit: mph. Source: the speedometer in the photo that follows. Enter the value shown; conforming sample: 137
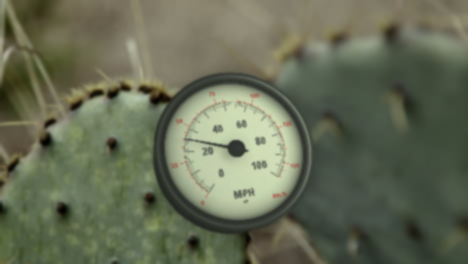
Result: 25
